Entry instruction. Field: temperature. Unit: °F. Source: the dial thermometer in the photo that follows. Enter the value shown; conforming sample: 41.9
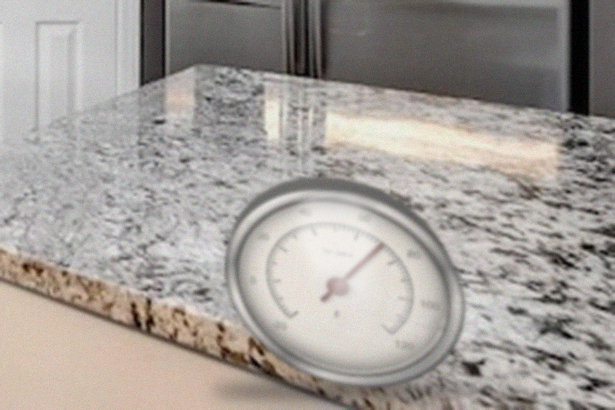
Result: 70
